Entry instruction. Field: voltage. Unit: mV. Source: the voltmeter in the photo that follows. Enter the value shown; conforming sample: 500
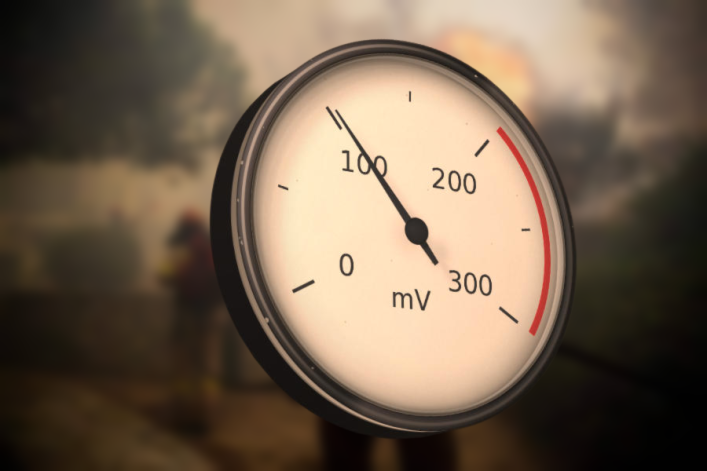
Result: 100
